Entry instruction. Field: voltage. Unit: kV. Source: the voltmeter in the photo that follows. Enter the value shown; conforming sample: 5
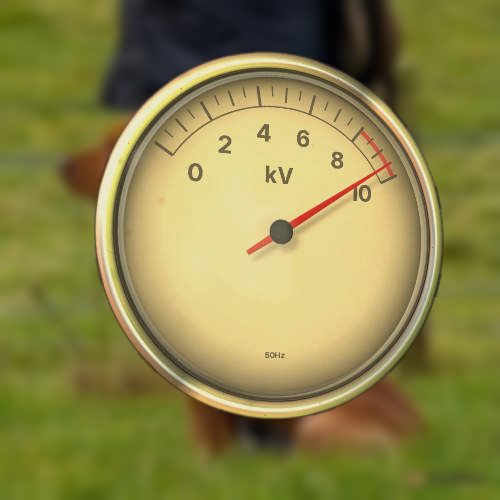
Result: 9.5
